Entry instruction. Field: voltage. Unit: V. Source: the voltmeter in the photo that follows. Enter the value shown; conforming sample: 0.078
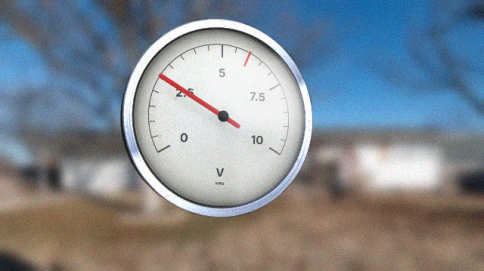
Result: 2.5
